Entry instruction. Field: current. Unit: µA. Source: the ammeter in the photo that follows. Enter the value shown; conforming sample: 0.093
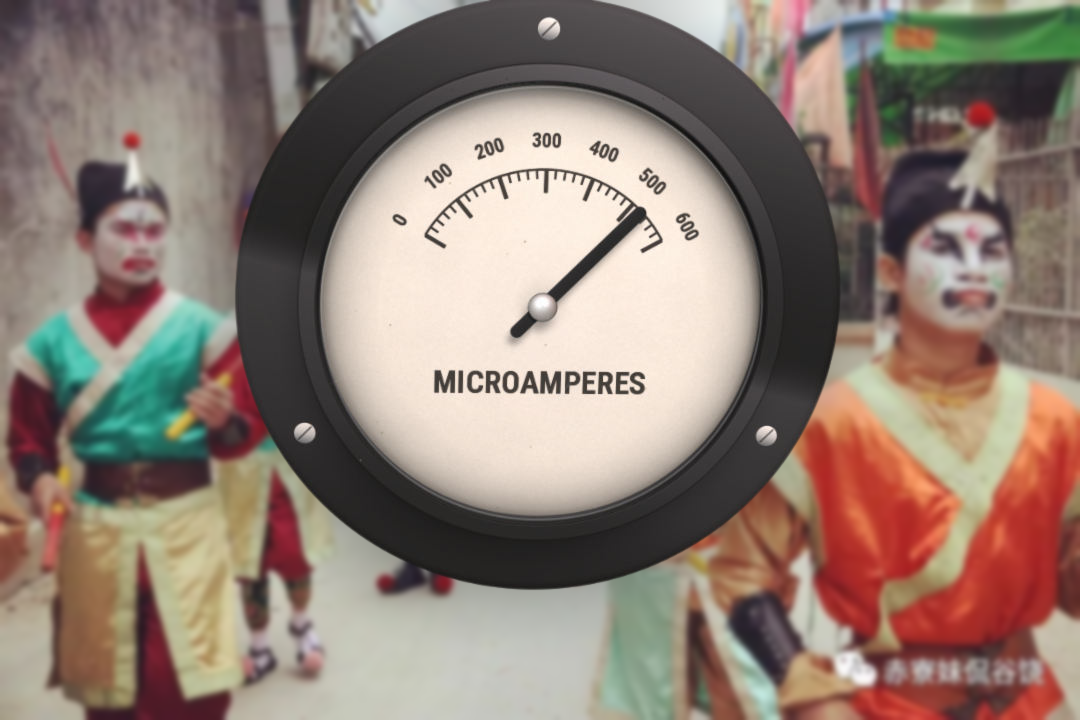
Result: 520
